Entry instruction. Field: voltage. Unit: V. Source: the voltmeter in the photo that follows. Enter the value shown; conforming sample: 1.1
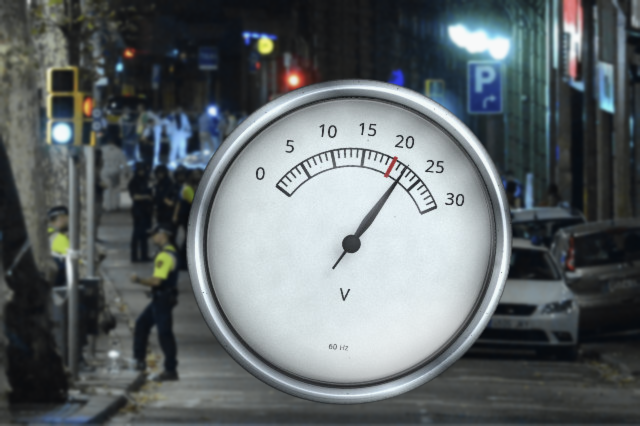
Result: 22
